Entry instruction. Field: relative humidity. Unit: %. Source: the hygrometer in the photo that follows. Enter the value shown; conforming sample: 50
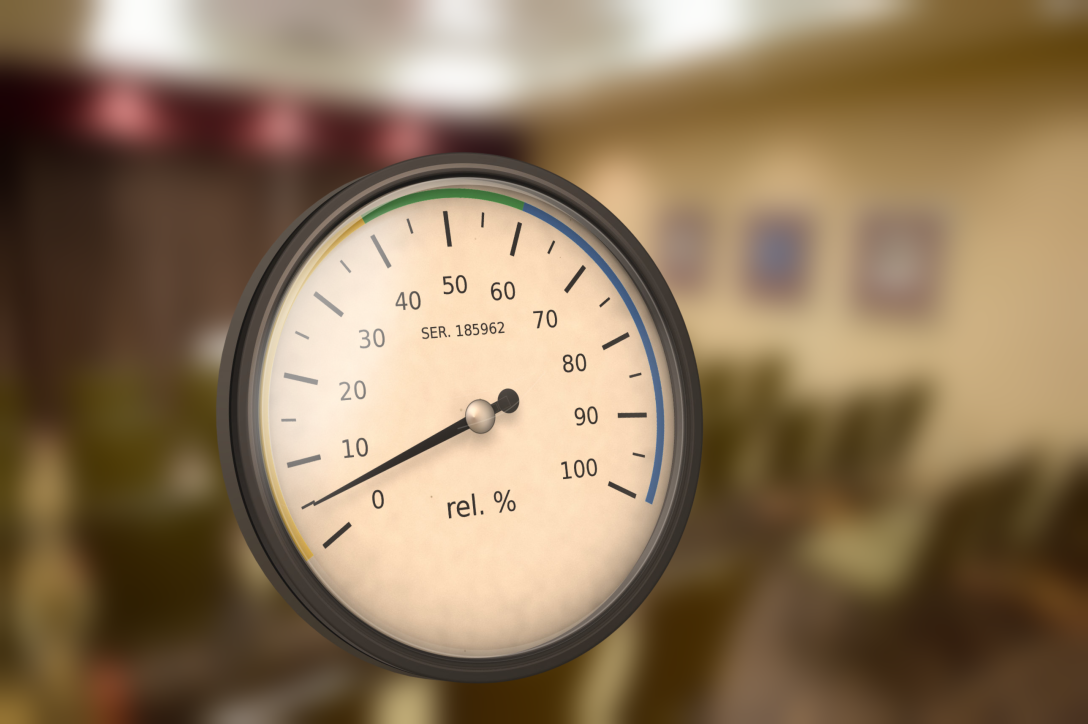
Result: 5
